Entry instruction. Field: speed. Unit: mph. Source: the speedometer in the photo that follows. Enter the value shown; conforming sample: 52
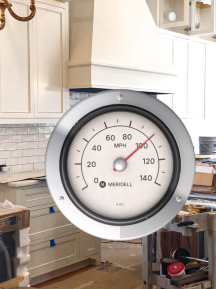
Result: 100
